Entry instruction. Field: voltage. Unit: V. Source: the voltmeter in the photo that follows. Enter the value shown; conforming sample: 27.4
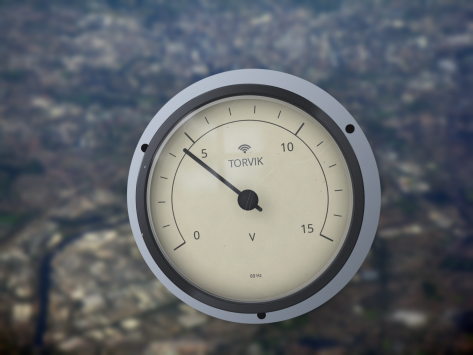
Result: 4.5
